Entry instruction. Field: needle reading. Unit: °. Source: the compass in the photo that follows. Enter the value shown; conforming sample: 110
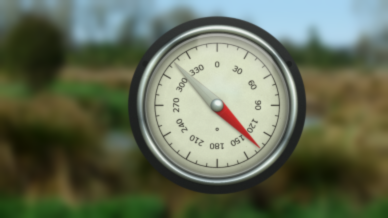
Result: 135
